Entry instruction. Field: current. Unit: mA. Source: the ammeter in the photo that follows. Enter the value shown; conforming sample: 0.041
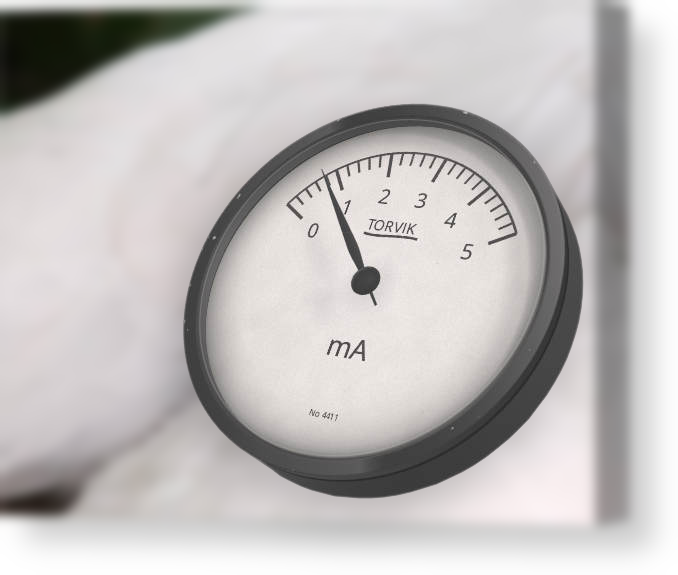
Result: 0.8
